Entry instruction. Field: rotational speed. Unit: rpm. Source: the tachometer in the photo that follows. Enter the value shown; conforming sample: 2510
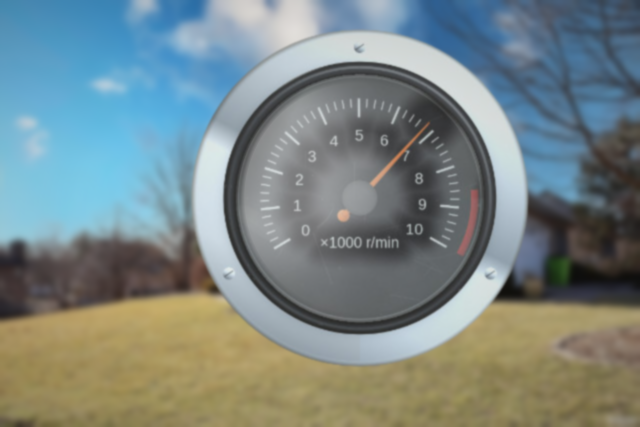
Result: 6800
